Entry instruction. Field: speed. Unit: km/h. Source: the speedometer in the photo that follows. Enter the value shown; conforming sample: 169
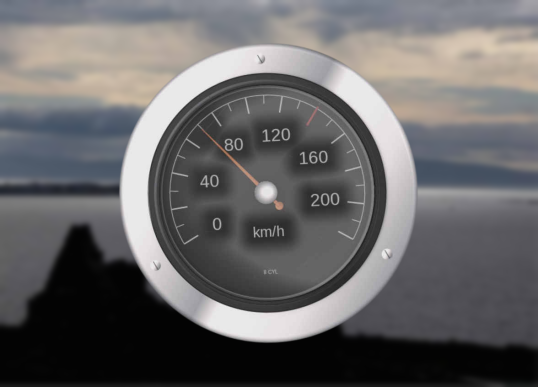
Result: 70
